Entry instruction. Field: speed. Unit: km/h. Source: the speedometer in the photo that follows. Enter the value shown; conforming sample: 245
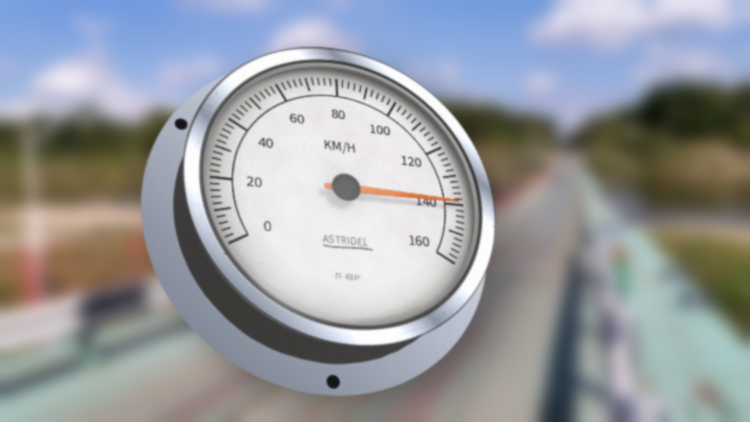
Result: 140
